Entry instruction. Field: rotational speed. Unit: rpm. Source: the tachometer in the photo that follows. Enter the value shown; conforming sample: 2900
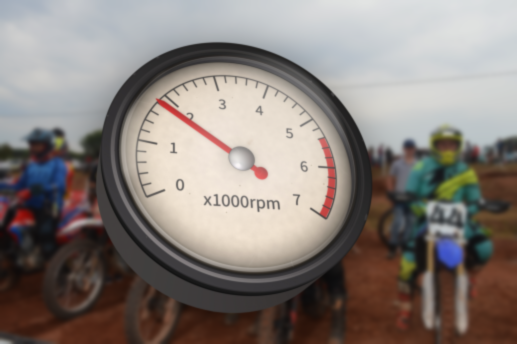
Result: 1800
